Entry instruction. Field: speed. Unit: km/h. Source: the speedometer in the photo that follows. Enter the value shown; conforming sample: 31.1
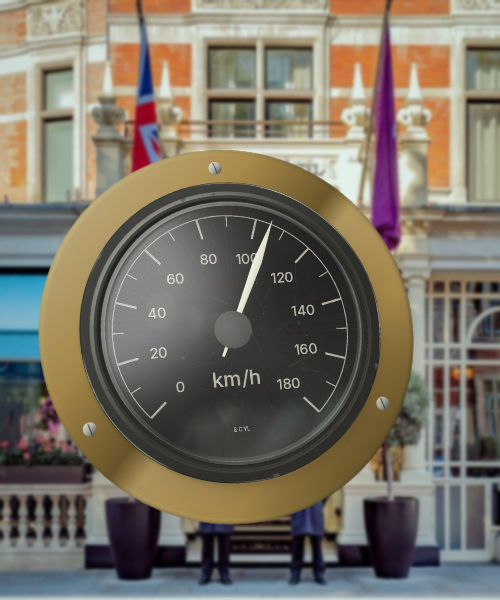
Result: 105
